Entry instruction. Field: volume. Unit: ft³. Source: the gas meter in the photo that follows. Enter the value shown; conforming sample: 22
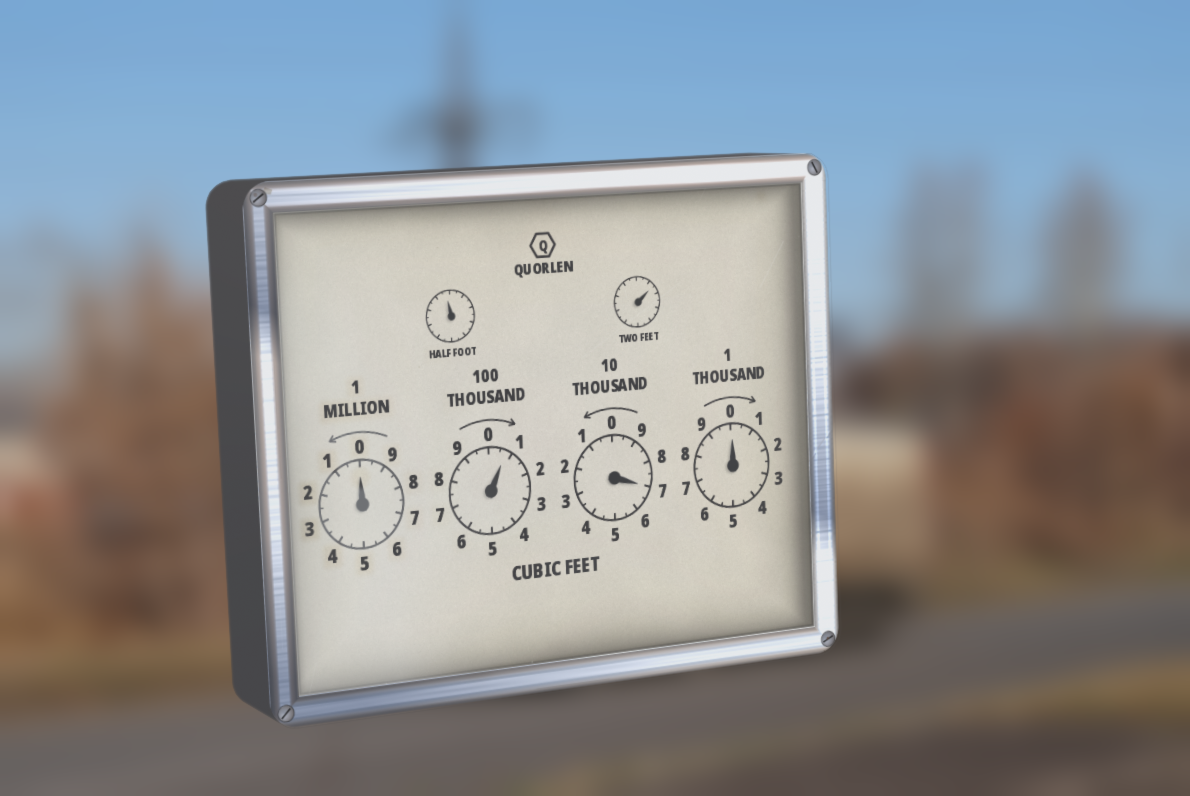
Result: 7000
